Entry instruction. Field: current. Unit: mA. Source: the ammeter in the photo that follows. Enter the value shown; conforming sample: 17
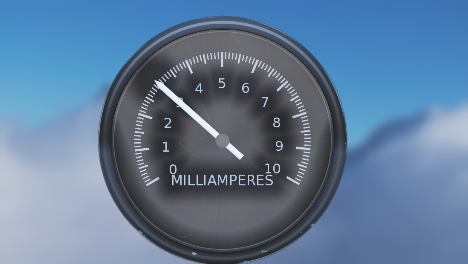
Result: 3
